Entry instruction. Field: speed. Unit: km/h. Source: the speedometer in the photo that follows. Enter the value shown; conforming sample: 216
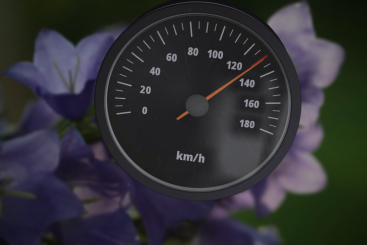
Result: 130
